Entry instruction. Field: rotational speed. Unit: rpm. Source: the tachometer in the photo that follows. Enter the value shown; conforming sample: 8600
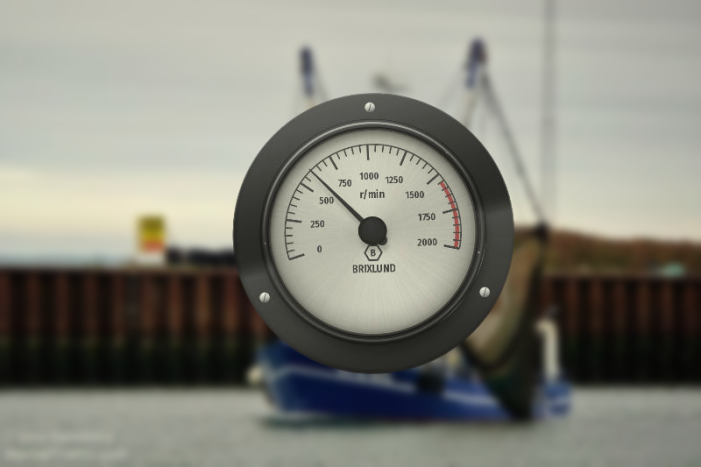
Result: 600
